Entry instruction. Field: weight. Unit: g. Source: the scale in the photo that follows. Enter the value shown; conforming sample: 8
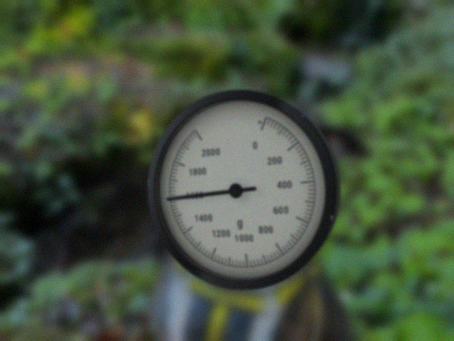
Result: 1600
